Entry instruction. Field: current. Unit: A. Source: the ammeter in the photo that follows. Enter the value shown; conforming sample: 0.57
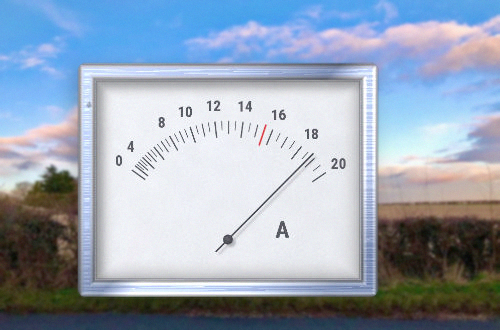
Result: 18.75
